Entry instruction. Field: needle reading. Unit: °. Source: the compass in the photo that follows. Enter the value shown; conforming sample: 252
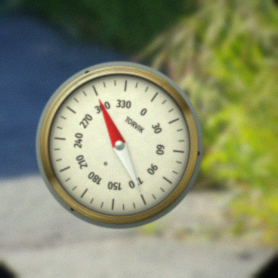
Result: 300
